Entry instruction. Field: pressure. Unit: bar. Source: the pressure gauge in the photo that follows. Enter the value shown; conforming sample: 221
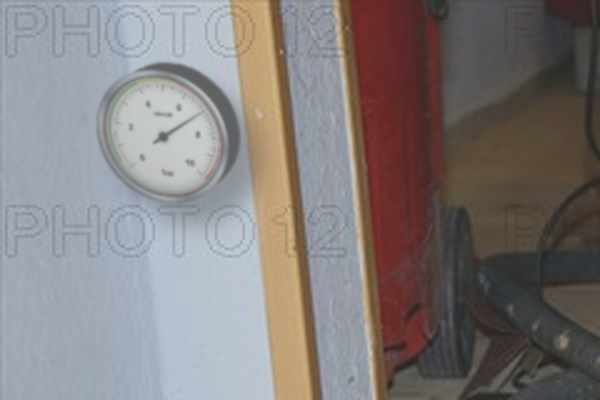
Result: 7
